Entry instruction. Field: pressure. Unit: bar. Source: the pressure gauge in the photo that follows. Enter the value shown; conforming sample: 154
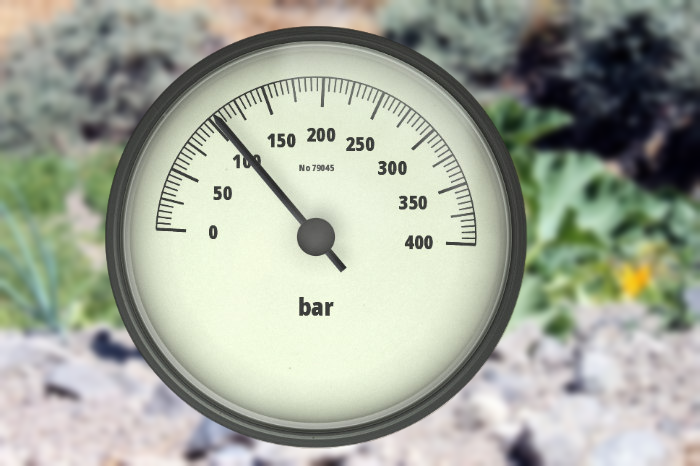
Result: 105
